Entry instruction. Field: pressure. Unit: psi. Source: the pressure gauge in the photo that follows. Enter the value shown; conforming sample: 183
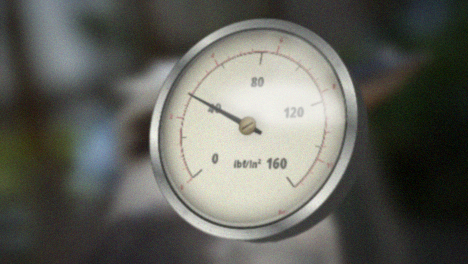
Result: 40
